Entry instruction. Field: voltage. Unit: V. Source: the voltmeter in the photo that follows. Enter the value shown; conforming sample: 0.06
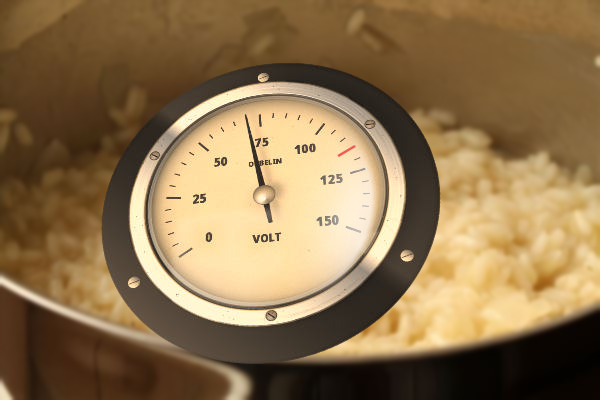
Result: 70
